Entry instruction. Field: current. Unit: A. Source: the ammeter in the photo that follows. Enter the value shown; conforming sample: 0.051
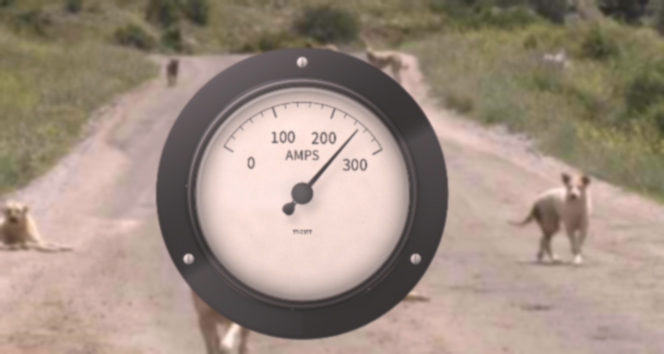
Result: 250
